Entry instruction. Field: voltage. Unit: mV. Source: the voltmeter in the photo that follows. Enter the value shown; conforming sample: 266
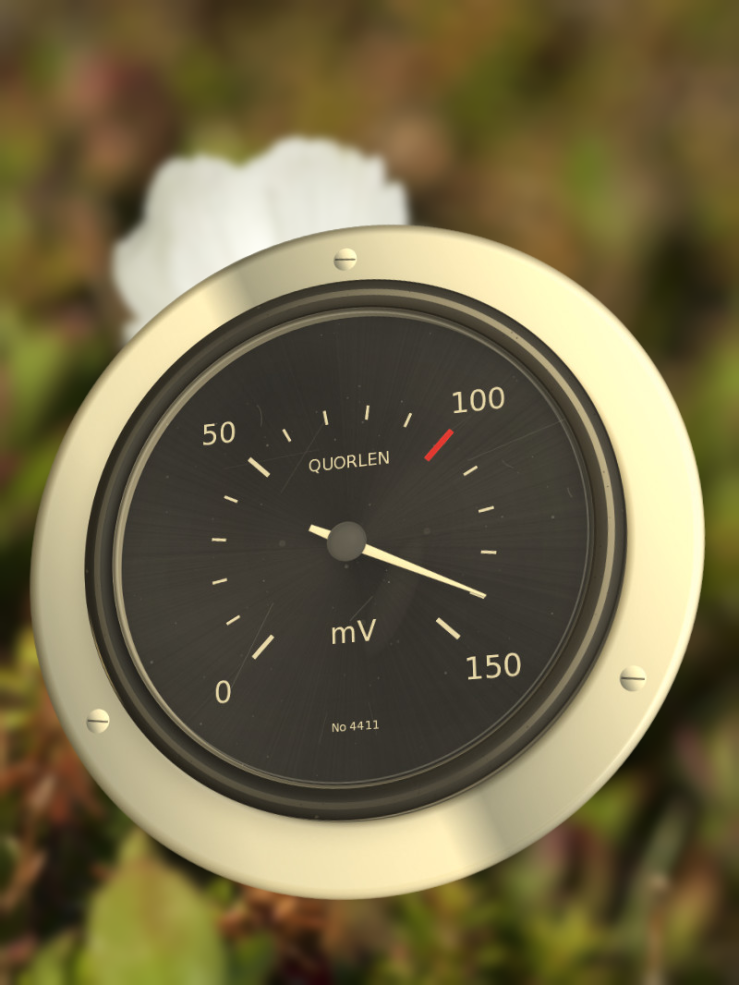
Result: 140
